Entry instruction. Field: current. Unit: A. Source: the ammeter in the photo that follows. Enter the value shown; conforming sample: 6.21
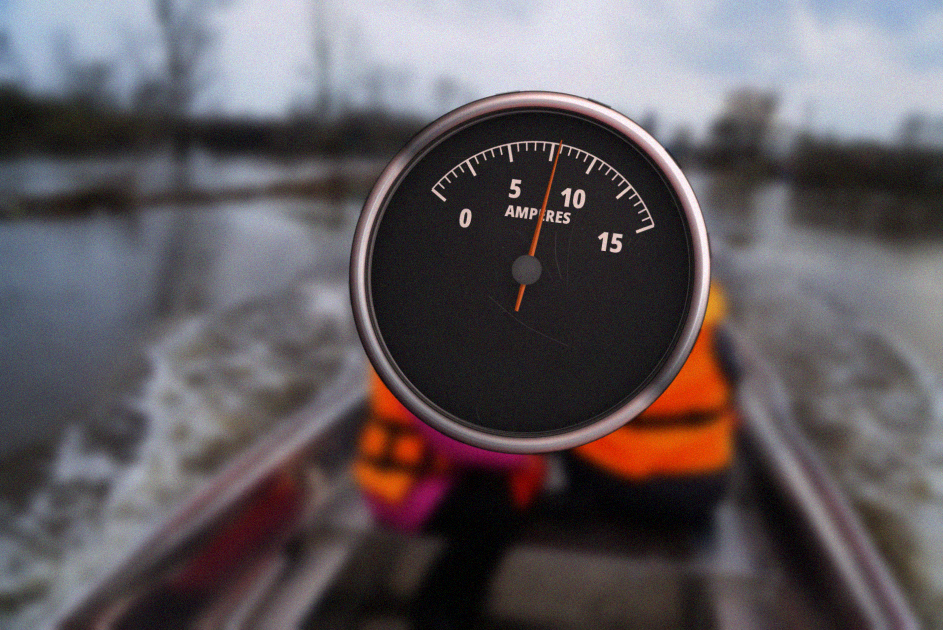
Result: 8
